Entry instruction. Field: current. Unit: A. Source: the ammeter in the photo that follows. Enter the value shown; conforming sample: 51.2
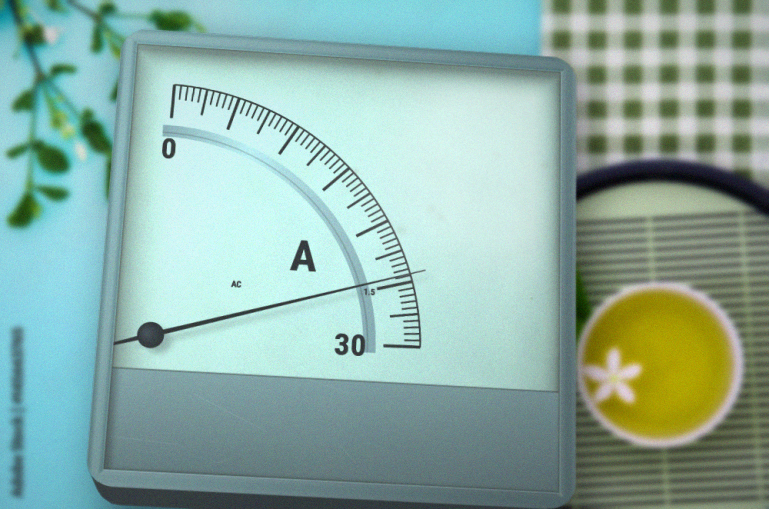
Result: 24.5
